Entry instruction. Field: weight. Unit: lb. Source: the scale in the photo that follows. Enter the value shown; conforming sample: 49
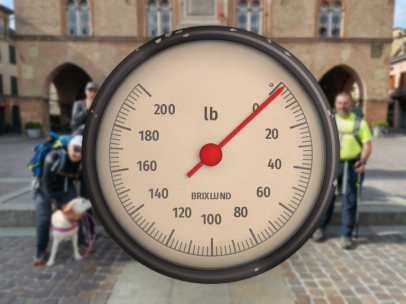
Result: 2
